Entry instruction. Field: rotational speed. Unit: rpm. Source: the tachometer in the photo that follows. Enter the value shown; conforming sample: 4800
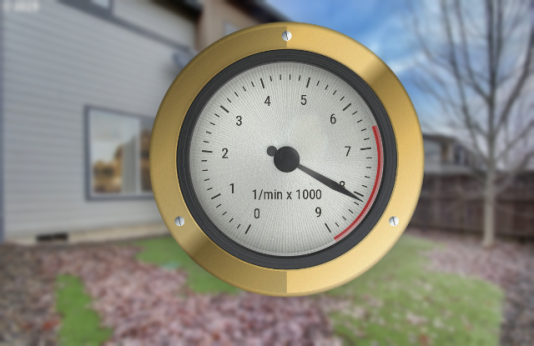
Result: 8100
